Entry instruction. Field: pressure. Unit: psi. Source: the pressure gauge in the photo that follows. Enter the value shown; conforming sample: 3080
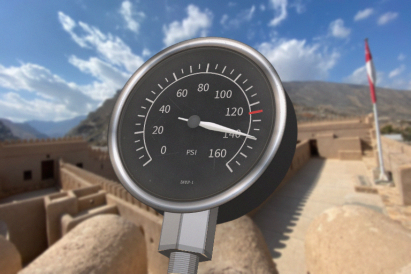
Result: 140
